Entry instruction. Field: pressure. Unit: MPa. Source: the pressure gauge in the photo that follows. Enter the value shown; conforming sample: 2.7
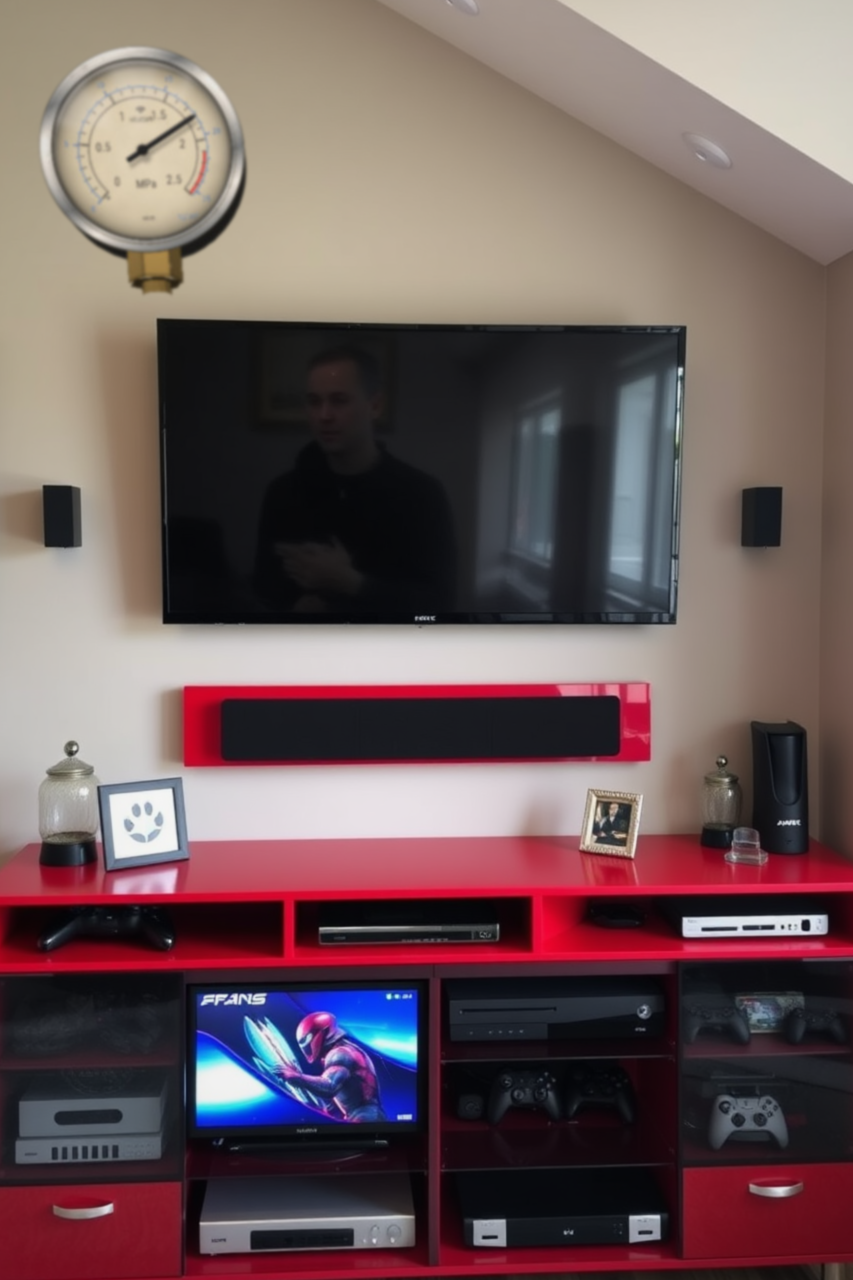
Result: 1.8
